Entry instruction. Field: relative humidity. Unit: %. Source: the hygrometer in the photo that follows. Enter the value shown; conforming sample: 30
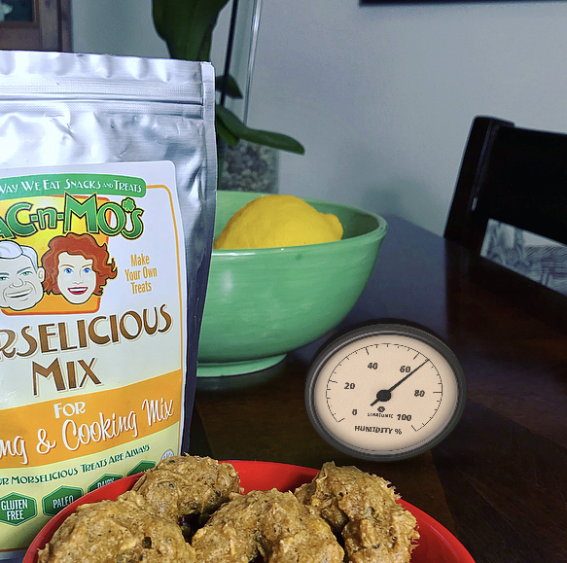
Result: 64
